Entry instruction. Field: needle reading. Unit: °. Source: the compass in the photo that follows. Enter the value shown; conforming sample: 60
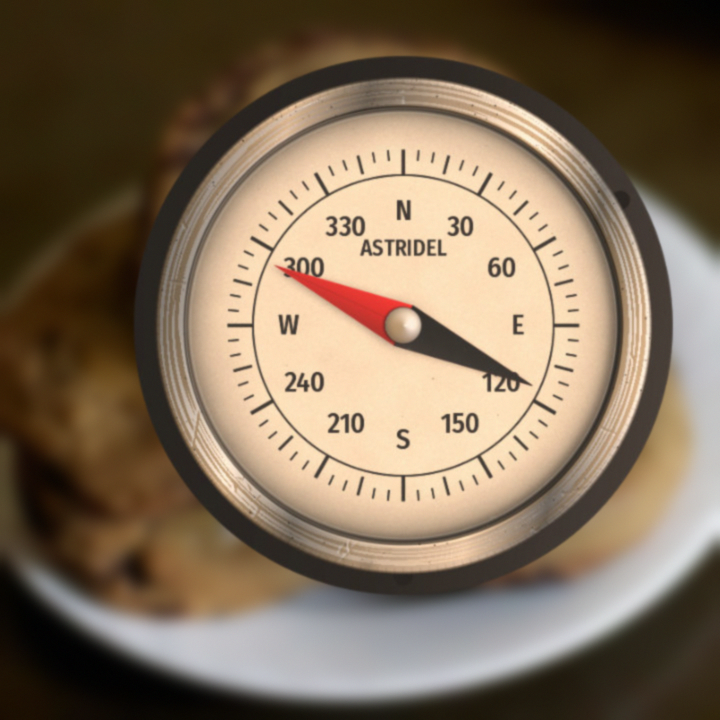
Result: 295
